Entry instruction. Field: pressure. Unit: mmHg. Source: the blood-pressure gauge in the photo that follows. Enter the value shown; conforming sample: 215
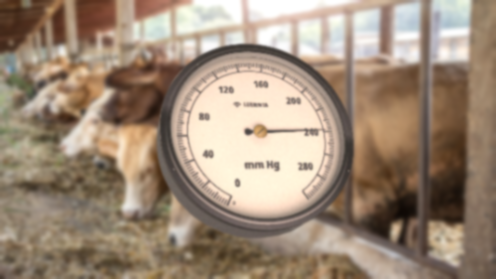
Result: 240
